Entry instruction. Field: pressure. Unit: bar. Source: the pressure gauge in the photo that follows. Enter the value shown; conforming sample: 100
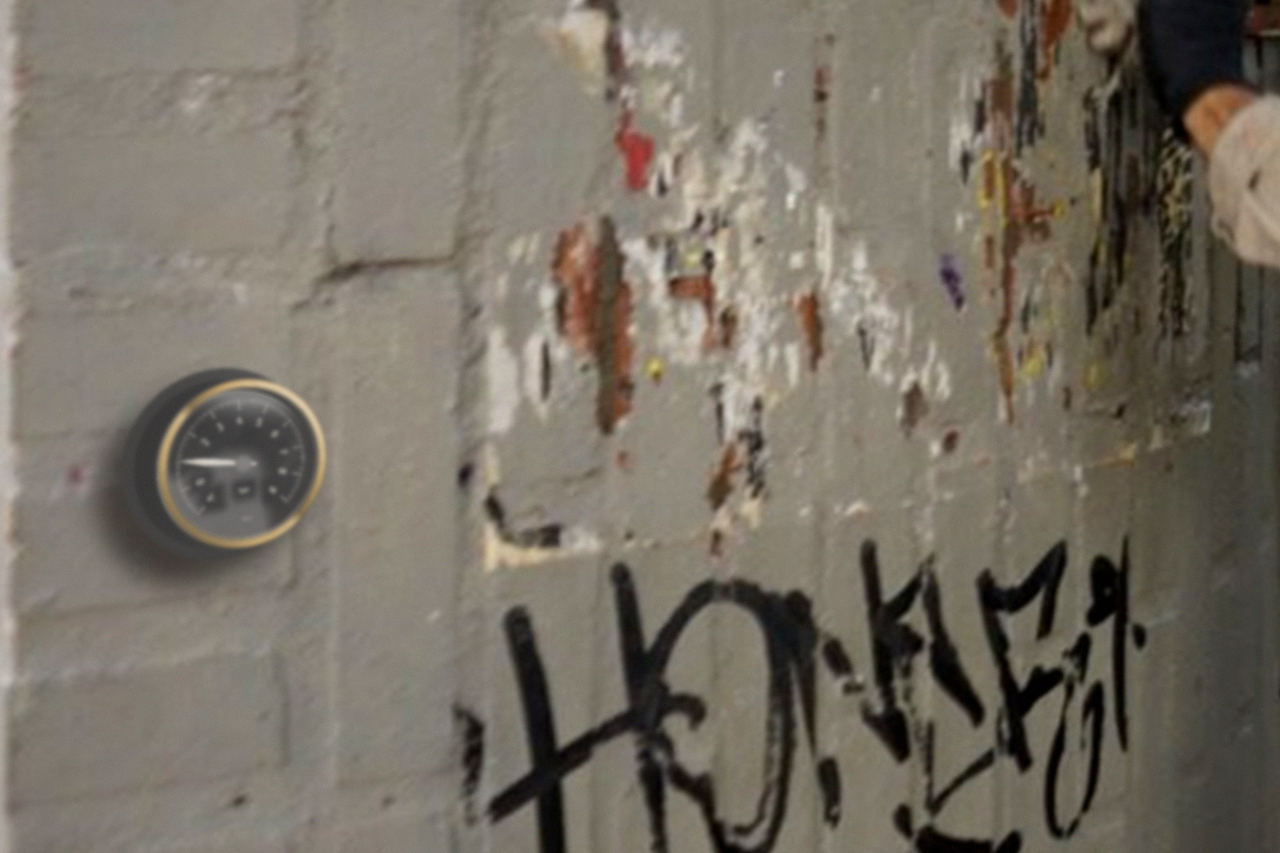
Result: 1
